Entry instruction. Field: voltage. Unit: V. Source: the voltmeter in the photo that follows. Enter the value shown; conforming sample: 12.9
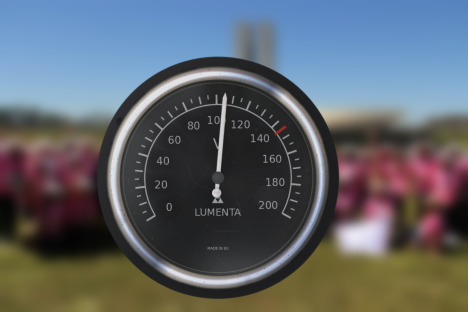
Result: 105
